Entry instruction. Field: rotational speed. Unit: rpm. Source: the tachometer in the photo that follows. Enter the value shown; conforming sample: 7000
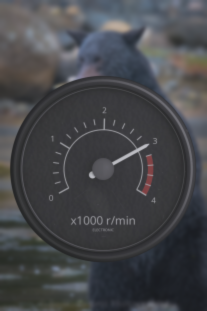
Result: 3000
